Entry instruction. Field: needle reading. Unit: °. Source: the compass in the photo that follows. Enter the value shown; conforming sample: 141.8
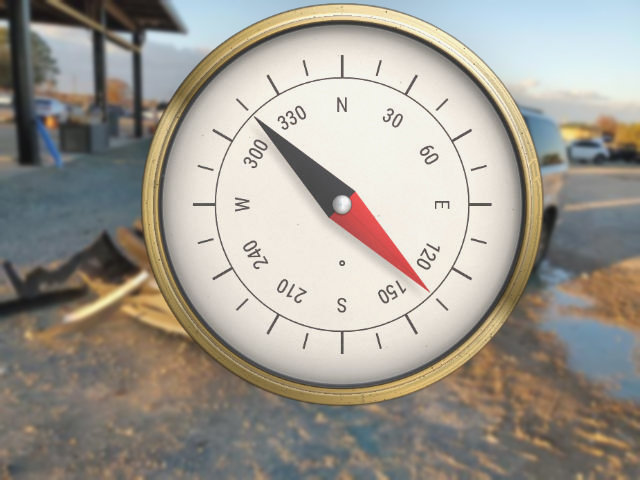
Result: 135
